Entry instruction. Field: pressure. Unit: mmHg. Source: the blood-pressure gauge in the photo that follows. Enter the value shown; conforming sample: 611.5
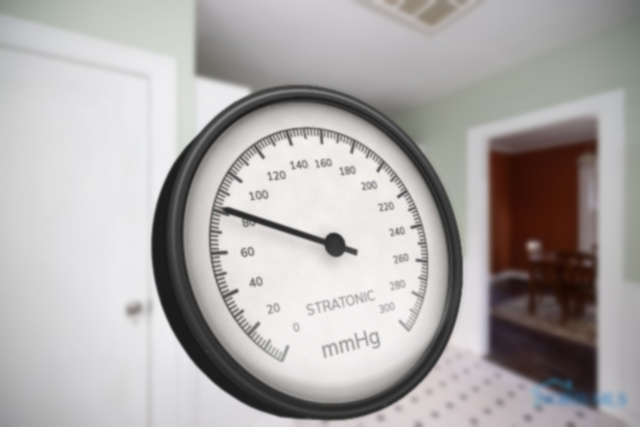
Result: 80
